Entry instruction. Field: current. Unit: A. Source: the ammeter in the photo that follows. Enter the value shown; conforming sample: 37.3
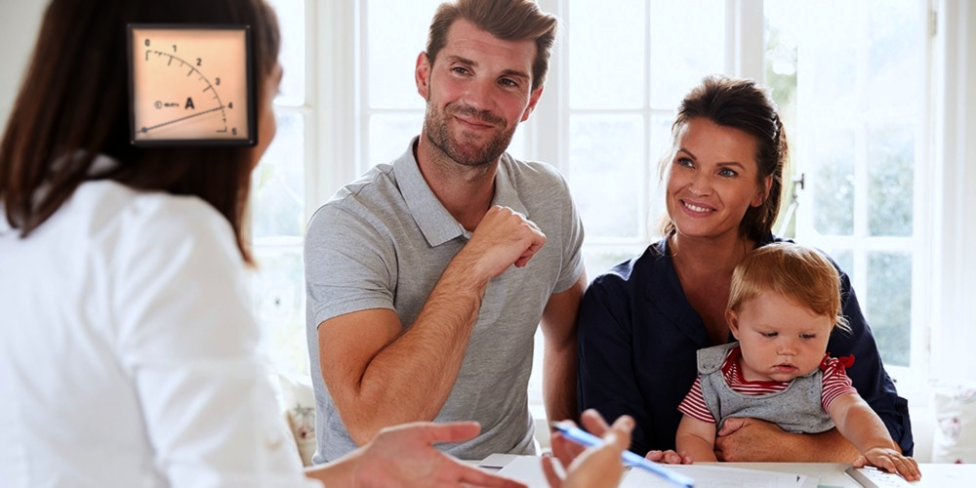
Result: 4
